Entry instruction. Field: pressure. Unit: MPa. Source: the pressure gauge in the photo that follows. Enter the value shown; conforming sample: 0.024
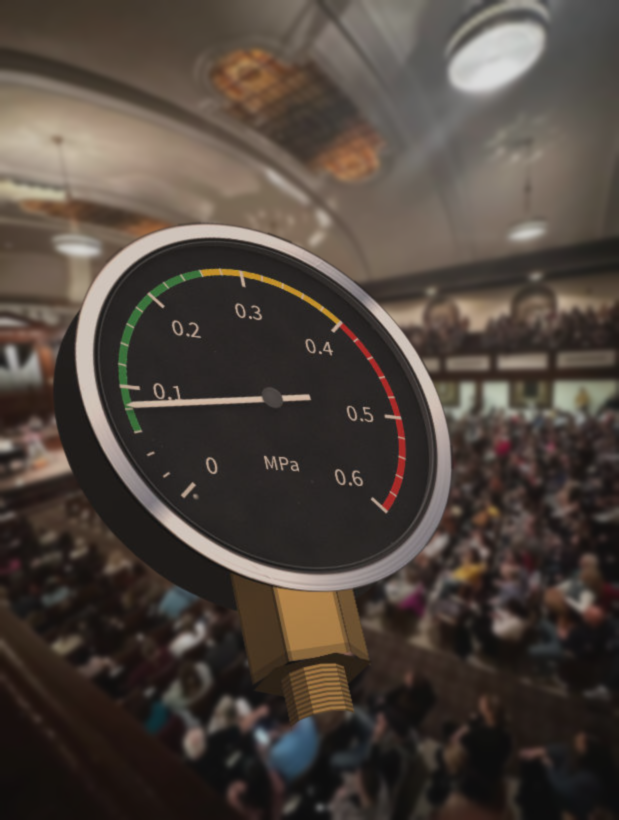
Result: 0.08
